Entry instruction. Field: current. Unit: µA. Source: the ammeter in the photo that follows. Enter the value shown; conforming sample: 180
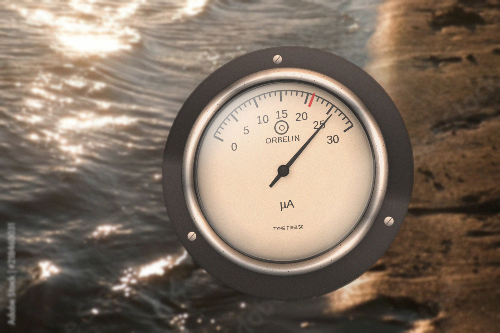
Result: 26
